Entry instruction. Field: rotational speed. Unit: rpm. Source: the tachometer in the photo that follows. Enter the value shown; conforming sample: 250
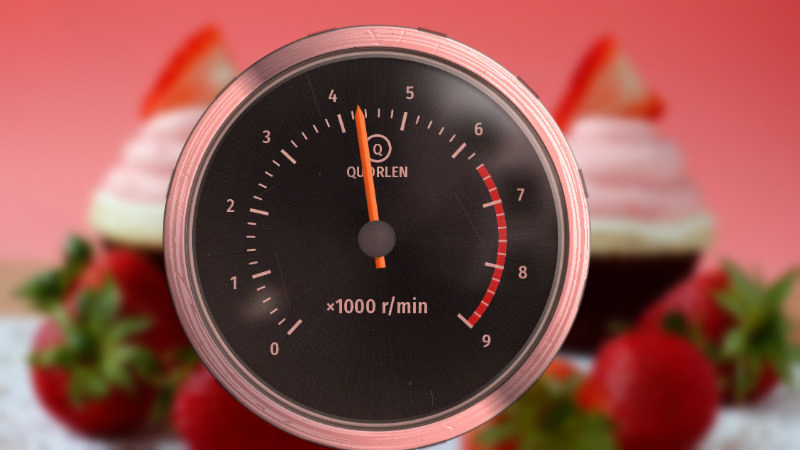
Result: 4300
